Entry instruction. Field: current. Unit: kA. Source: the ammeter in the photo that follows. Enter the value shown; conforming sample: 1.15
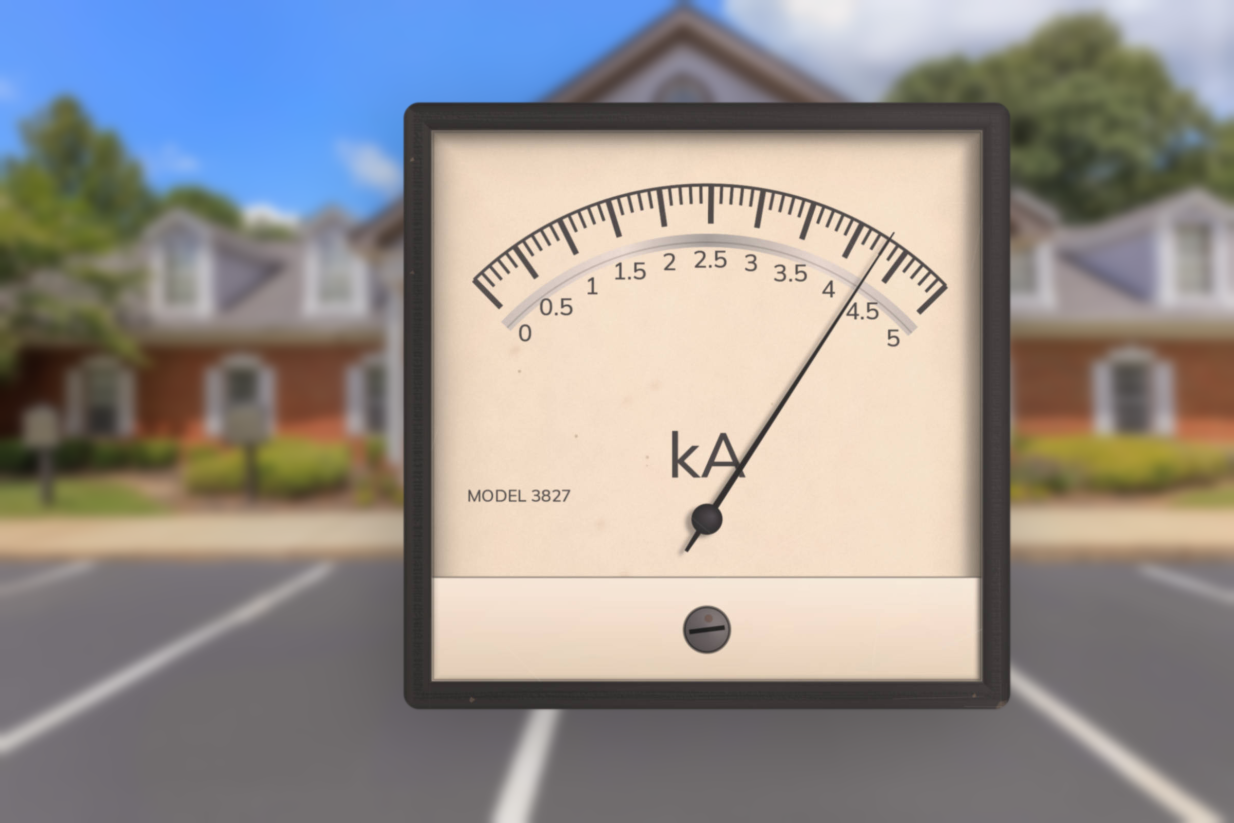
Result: 4.3
